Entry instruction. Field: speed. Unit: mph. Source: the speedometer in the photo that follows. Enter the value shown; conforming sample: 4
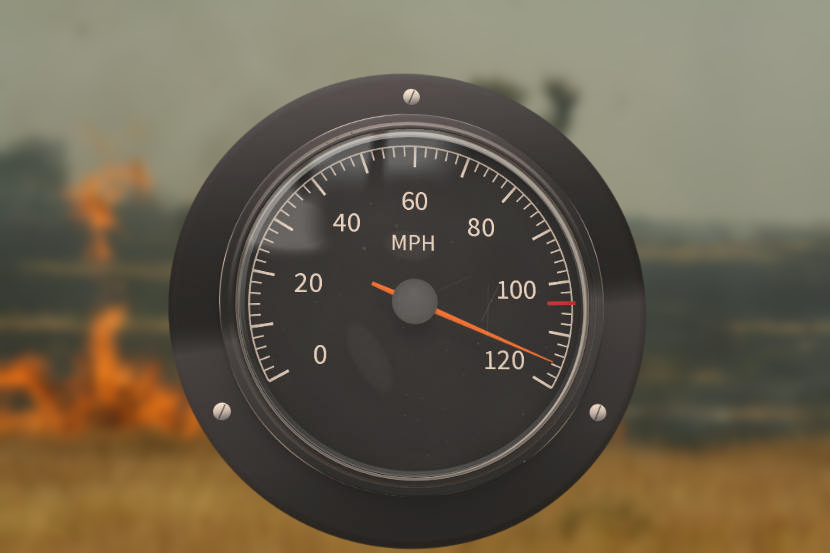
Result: 116
